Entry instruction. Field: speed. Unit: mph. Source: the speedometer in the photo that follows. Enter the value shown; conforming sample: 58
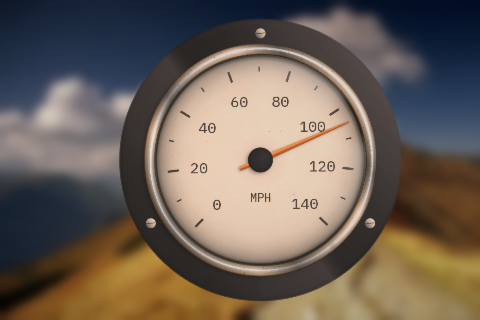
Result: 105
